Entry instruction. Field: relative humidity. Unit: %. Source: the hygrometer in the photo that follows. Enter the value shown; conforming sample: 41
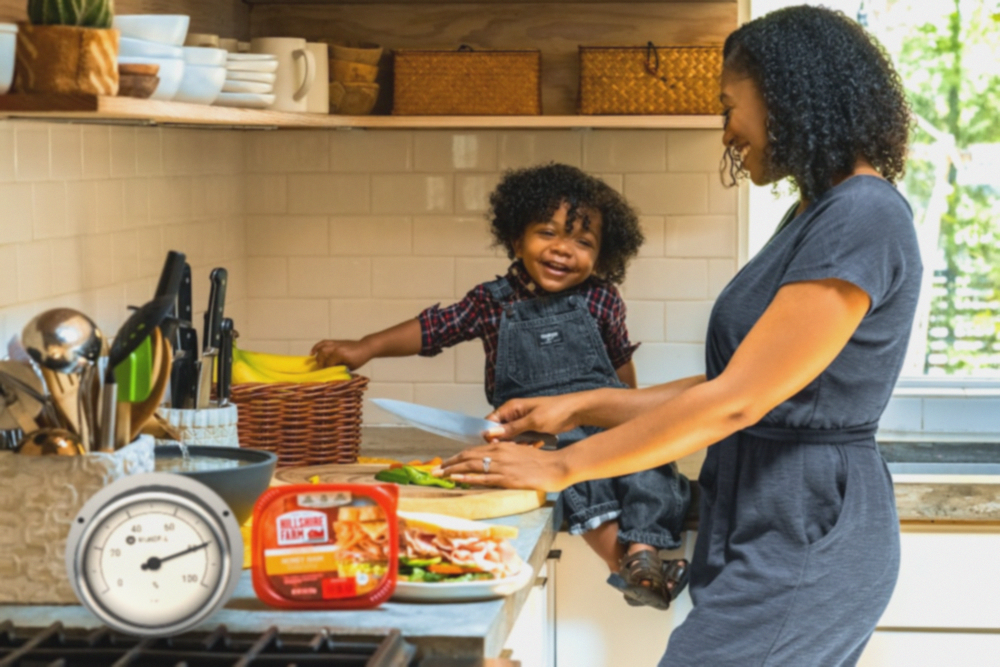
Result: 80
